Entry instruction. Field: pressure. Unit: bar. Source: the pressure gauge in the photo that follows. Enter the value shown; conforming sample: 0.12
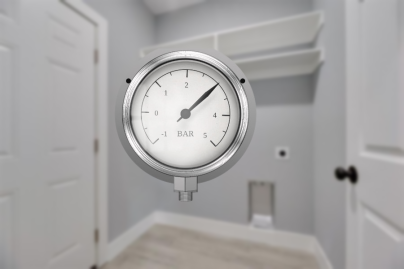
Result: 3
